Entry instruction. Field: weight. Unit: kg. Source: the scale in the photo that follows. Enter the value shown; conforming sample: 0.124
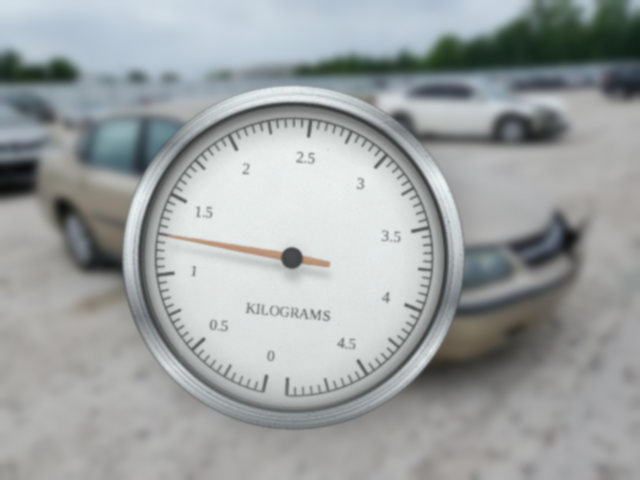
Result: 1.25
